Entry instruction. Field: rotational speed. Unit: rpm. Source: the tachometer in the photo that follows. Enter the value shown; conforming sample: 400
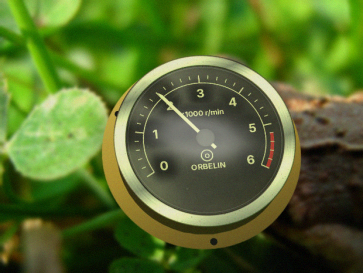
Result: 2000
